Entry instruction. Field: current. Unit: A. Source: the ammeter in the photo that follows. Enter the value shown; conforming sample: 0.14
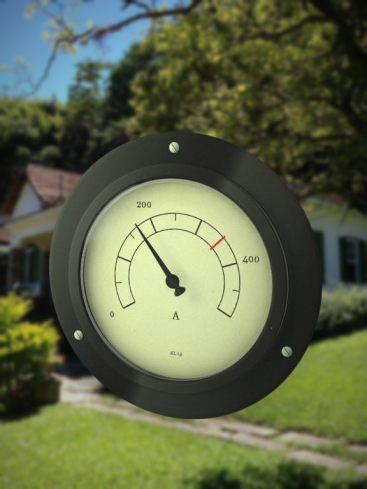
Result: 175
